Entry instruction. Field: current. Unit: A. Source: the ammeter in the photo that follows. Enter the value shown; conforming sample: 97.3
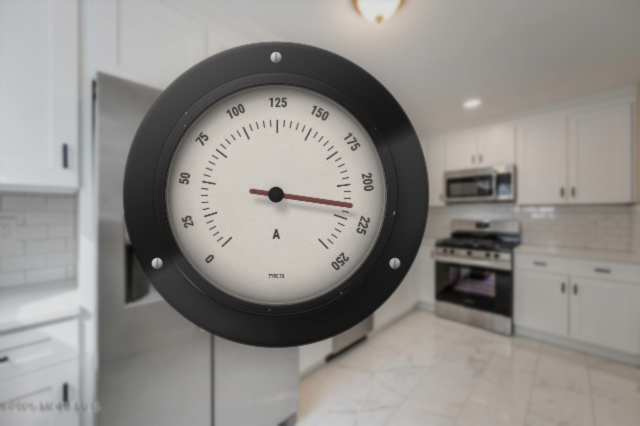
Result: 215
